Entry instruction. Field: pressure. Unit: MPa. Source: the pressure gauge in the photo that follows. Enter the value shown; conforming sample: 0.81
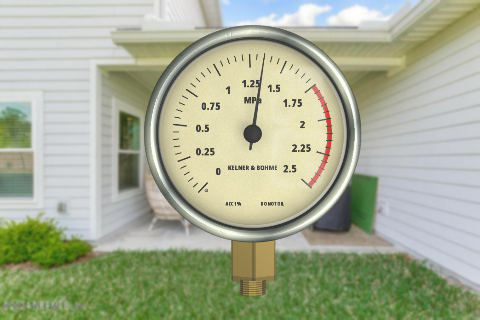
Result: 1.35
